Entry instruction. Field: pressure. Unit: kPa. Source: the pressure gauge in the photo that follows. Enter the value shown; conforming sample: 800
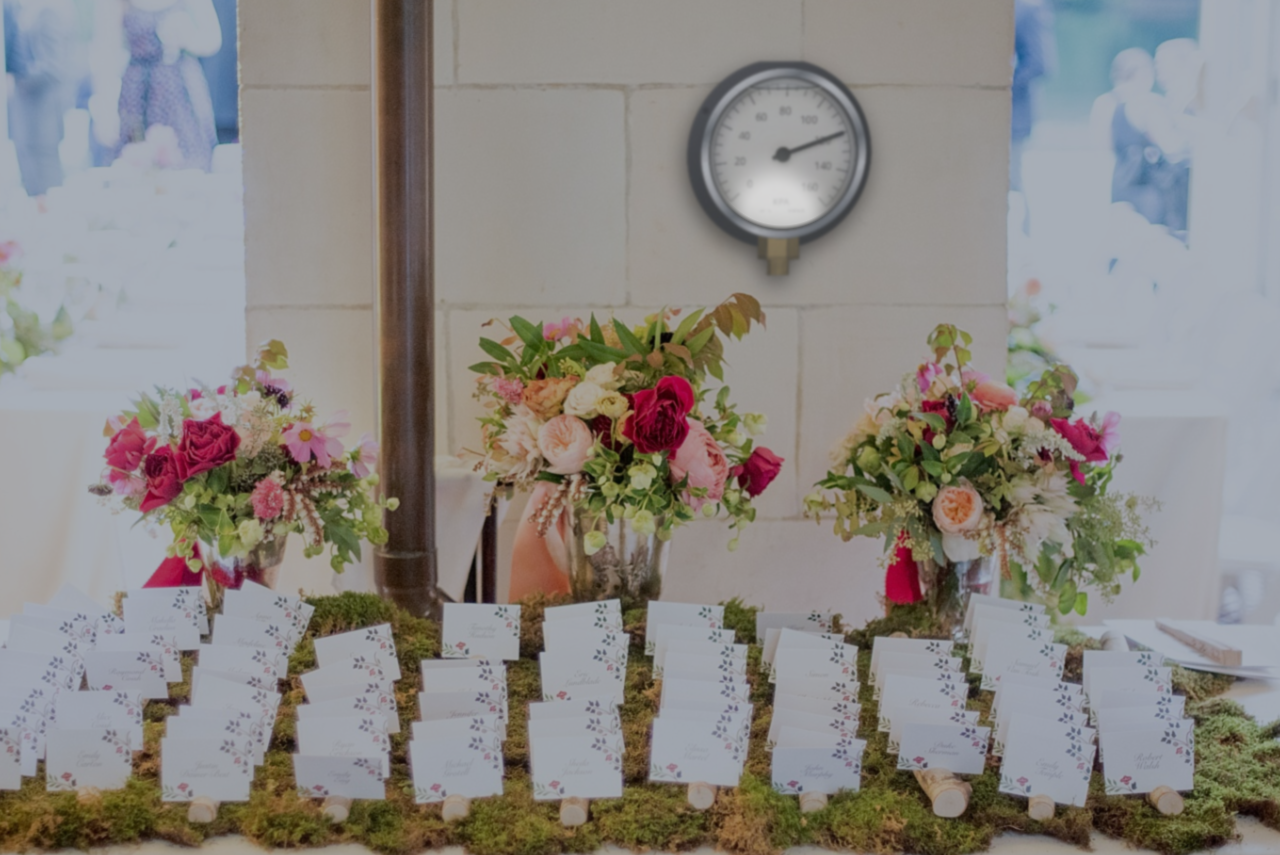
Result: 120
